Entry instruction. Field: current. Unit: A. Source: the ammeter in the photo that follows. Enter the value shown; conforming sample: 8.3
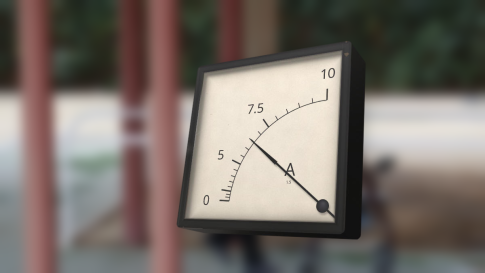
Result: 6.5
